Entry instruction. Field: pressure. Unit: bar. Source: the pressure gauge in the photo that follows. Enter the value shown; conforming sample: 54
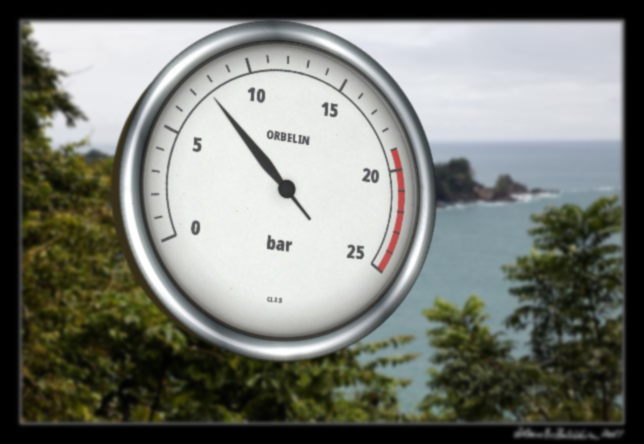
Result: 7.5
